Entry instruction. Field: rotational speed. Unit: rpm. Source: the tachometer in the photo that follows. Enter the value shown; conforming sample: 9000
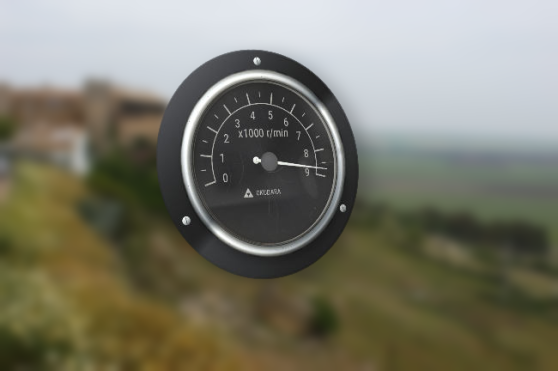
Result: 8750
